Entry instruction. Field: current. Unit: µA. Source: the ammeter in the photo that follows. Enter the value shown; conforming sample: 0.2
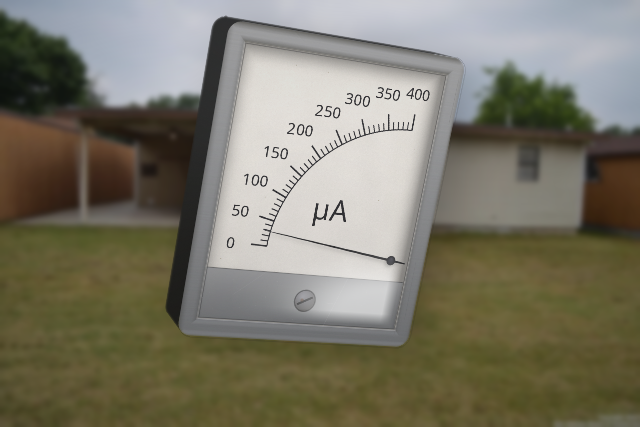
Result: 30
